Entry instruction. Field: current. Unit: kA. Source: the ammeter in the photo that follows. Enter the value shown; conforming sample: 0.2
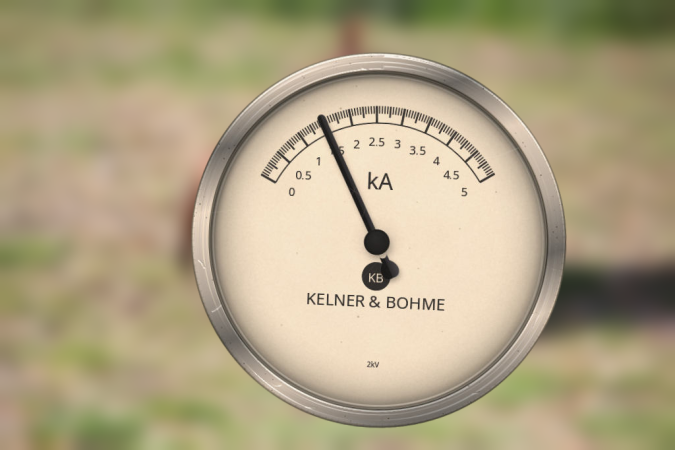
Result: 1.5
